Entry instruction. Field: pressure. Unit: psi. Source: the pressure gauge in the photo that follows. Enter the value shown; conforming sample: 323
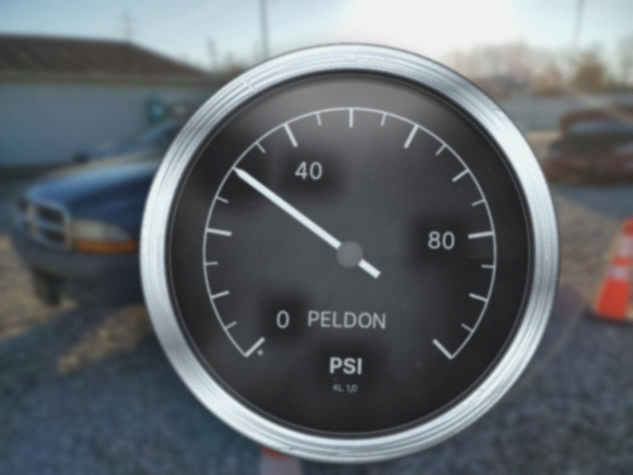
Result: 30
